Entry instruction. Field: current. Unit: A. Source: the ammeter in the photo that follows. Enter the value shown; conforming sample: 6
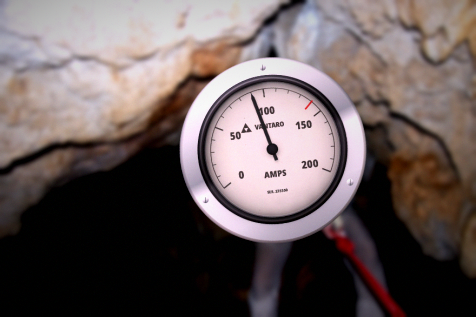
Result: 90
